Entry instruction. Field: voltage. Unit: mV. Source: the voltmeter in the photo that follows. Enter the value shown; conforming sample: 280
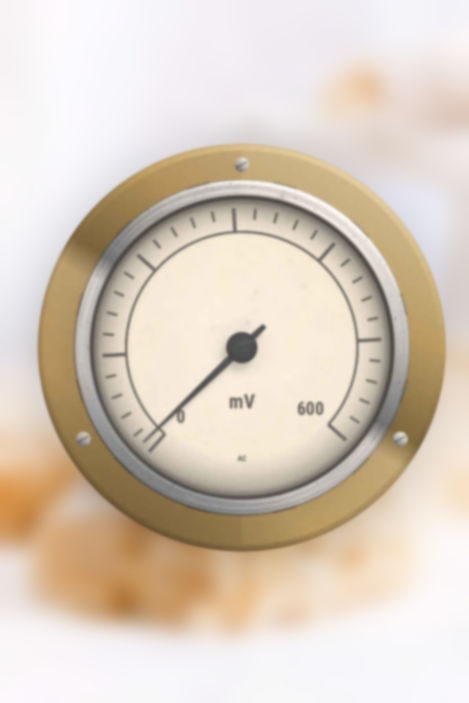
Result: 10
